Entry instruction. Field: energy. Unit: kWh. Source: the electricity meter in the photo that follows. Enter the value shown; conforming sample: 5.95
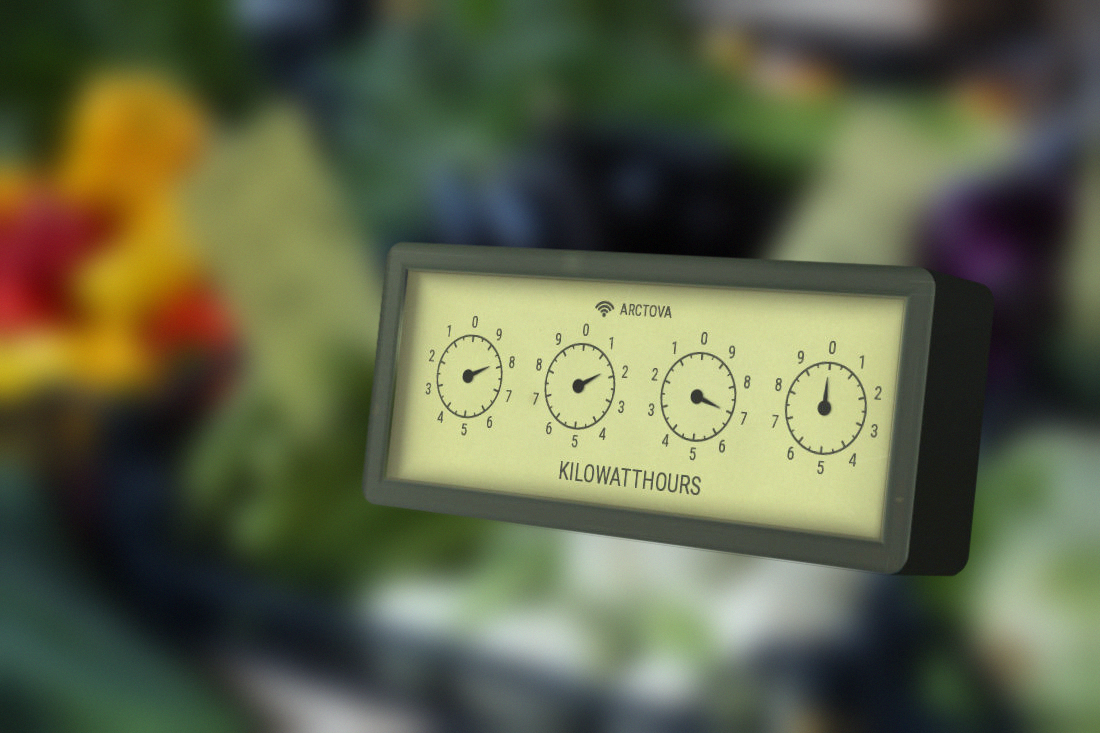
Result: 8170
